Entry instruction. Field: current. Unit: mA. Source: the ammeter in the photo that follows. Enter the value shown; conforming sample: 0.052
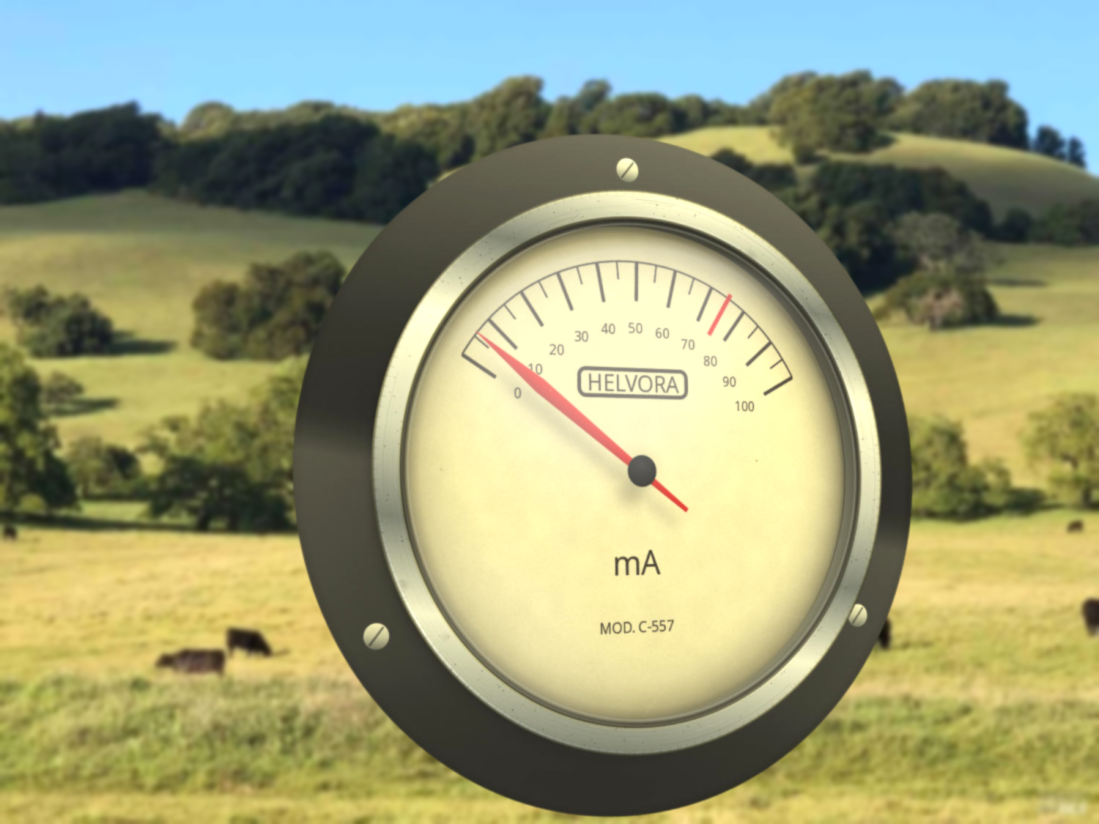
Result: 5
